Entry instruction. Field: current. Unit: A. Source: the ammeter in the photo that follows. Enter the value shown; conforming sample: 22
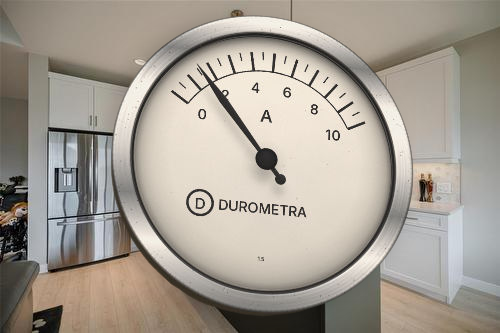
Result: 1.5
